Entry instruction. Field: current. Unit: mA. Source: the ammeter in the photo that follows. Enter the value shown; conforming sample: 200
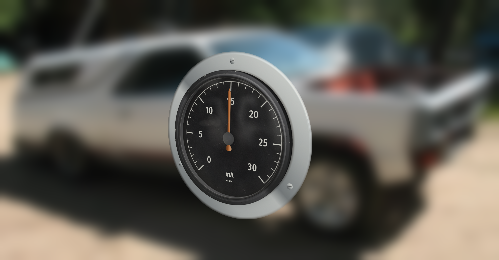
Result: 15
